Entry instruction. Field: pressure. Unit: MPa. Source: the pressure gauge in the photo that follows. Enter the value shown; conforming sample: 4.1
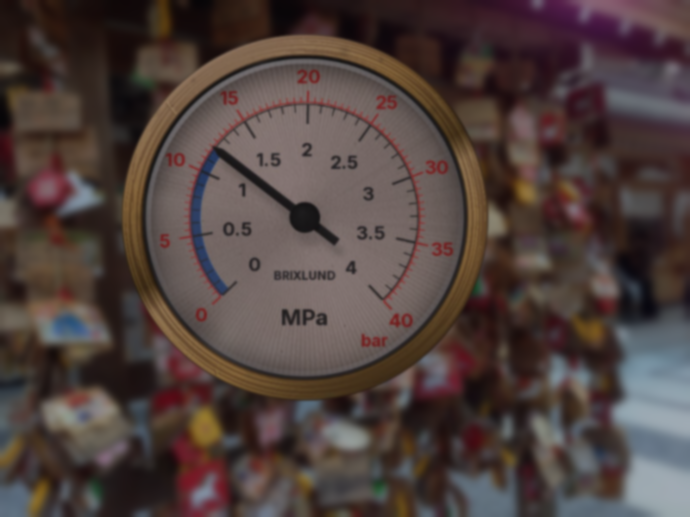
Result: 1.2
